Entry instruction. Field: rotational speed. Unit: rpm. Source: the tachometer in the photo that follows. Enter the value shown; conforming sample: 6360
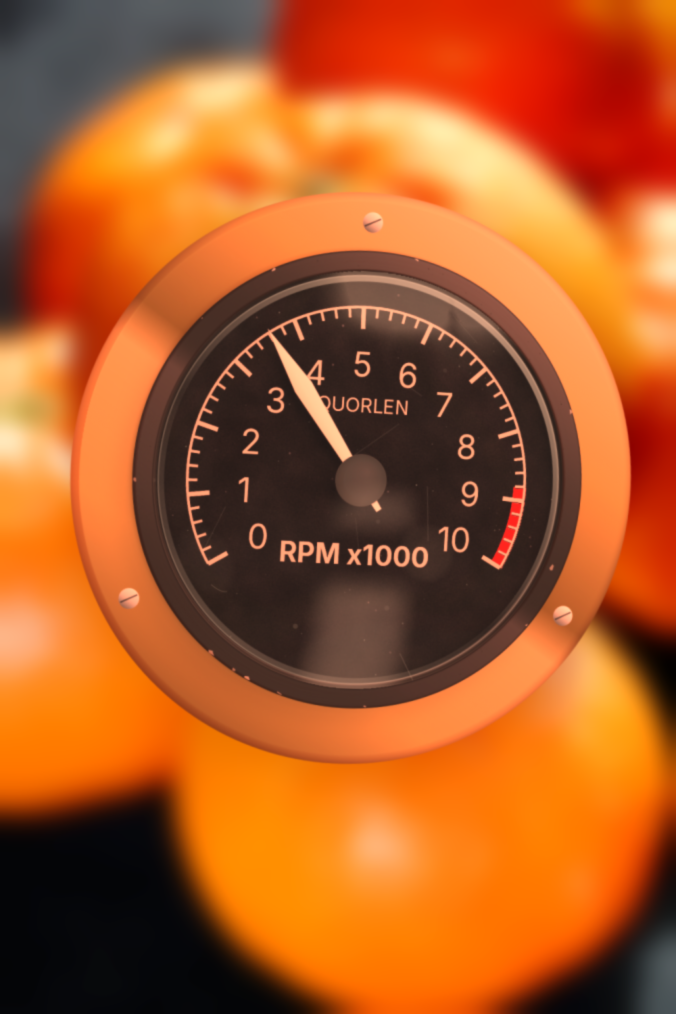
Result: 3600
